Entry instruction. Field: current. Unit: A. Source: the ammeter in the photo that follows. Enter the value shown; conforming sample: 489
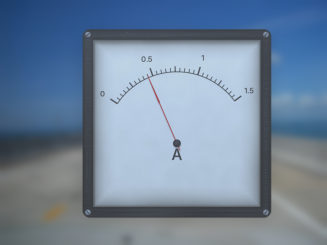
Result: 0.45
